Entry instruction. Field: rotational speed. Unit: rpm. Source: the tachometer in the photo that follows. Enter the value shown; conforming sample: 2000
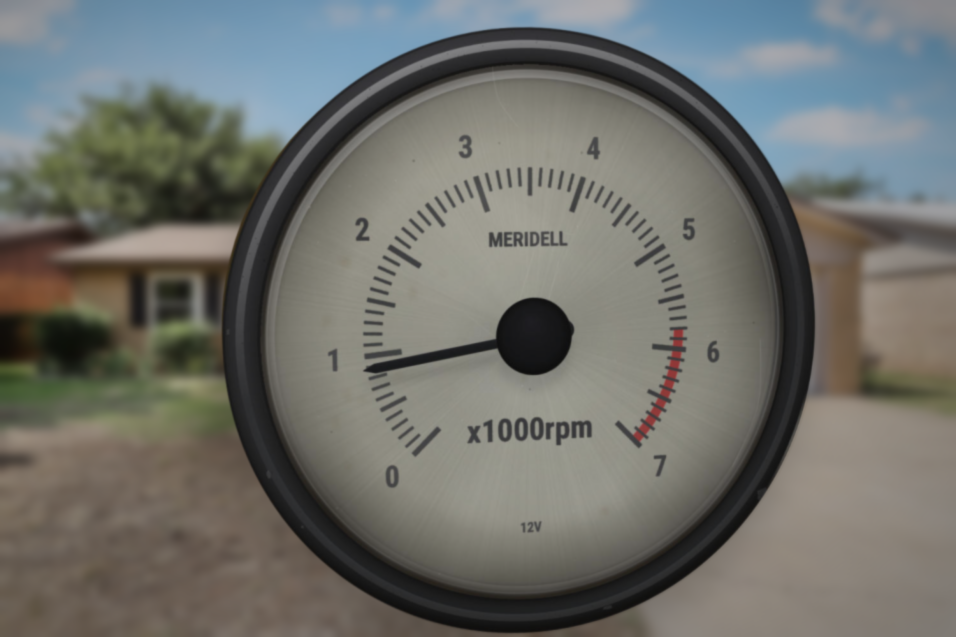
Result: 900
